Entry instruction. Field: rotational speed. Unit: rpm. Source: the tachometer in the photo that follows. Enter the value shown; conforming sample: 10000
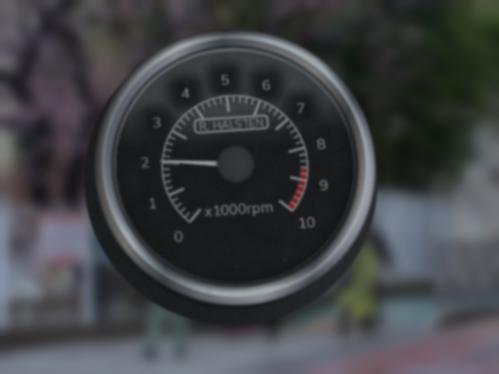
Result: 2000
